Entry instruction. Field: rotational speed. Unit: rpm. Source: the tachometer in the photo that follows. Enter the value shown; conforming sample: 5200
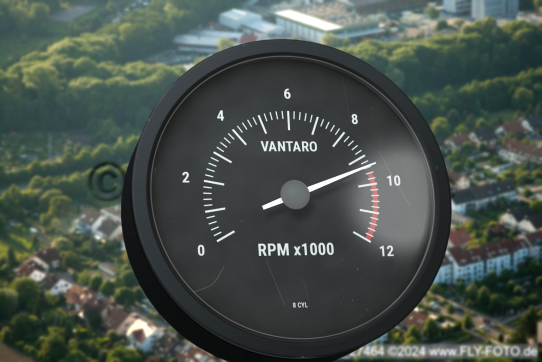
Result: 9400
